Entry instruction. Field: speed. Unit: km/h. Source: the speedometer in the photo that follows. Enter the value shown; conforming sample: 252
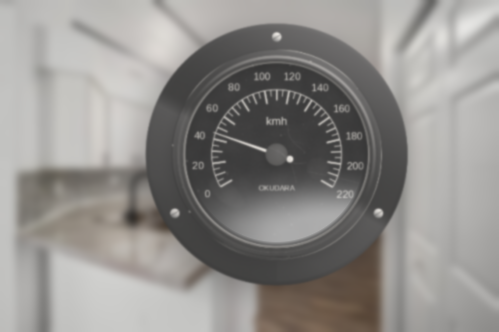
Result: 45
